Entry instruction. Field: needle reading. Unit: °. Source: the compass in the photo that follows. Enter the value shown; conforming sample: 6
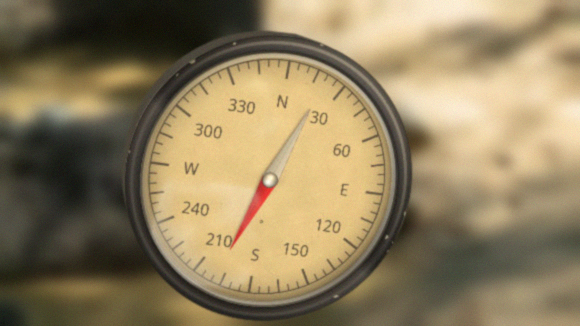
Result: 200
